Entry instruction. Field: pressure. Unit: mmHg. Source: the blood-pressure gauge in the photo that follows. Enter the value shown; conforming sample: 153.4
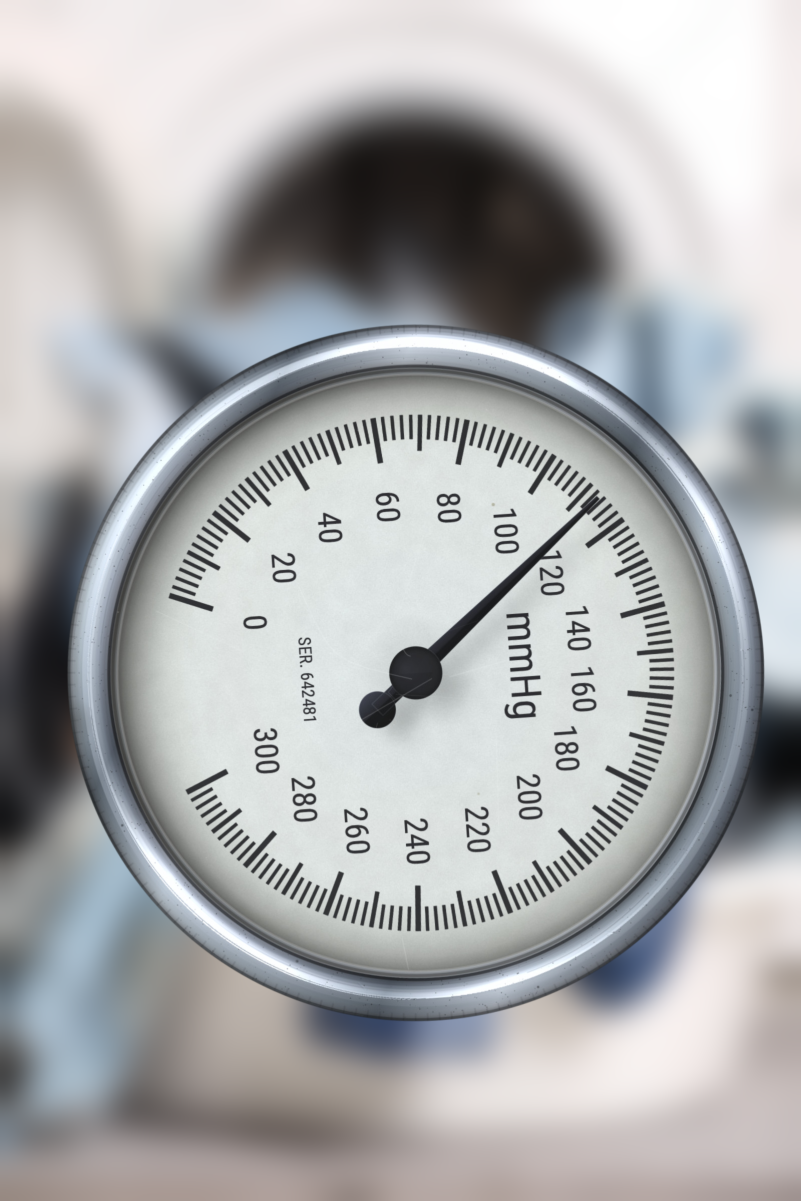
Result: 113
